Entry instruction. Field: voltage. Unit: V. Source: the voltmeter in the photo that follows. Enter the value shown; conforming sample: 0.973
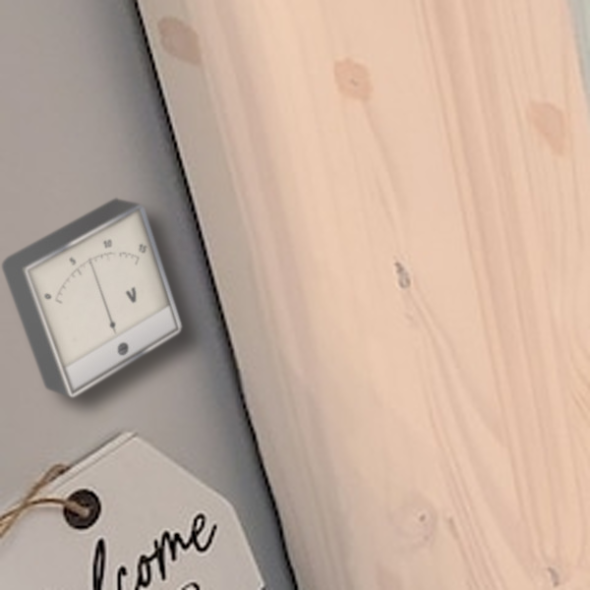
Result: 7
